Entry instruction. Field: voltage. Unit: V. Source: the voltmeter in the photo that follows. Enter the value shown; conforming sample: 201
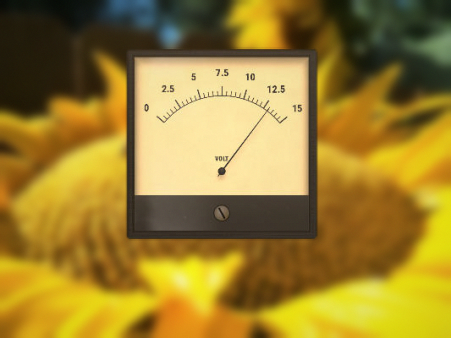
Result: 13
